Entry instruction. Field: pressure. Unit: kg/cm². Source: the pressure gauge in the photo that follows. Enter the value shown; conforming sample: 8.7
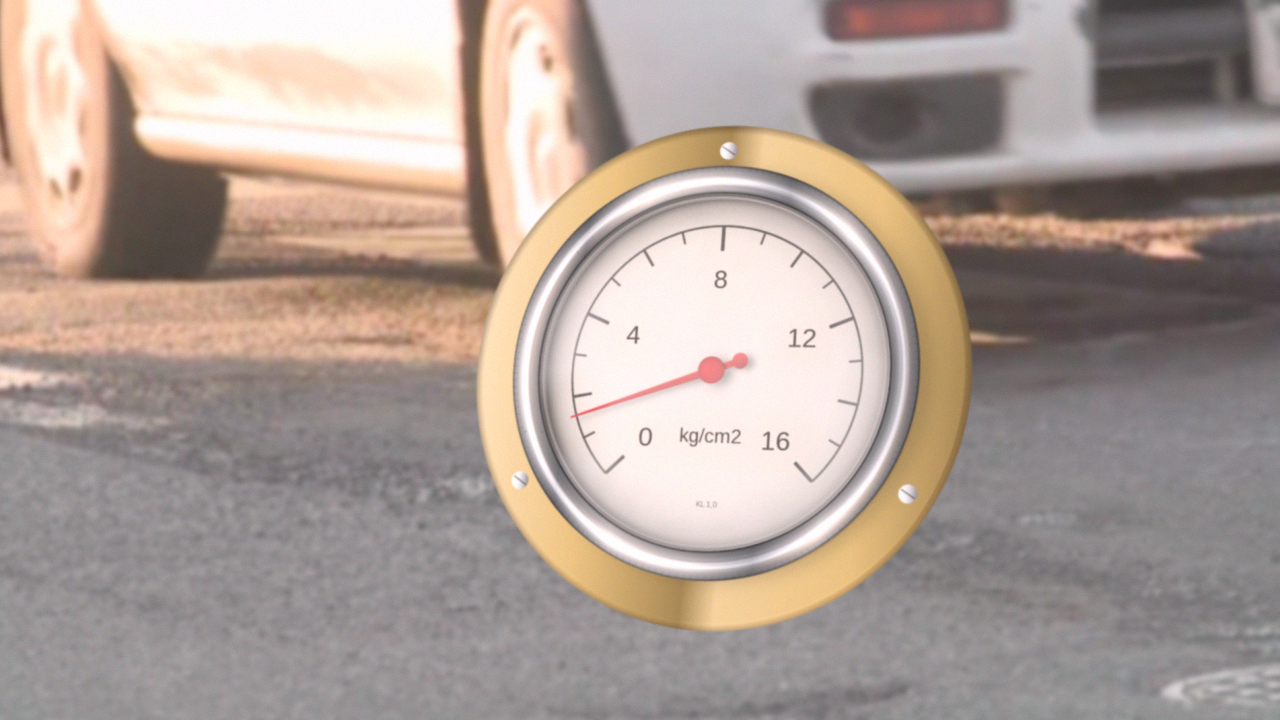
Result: 1.5
